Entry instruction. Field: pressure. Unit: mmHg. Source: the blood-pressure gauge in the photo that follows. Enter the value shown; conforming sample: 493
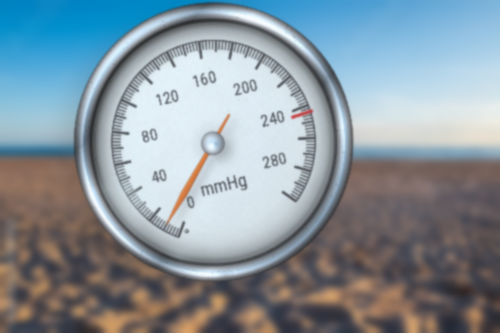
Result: 10
